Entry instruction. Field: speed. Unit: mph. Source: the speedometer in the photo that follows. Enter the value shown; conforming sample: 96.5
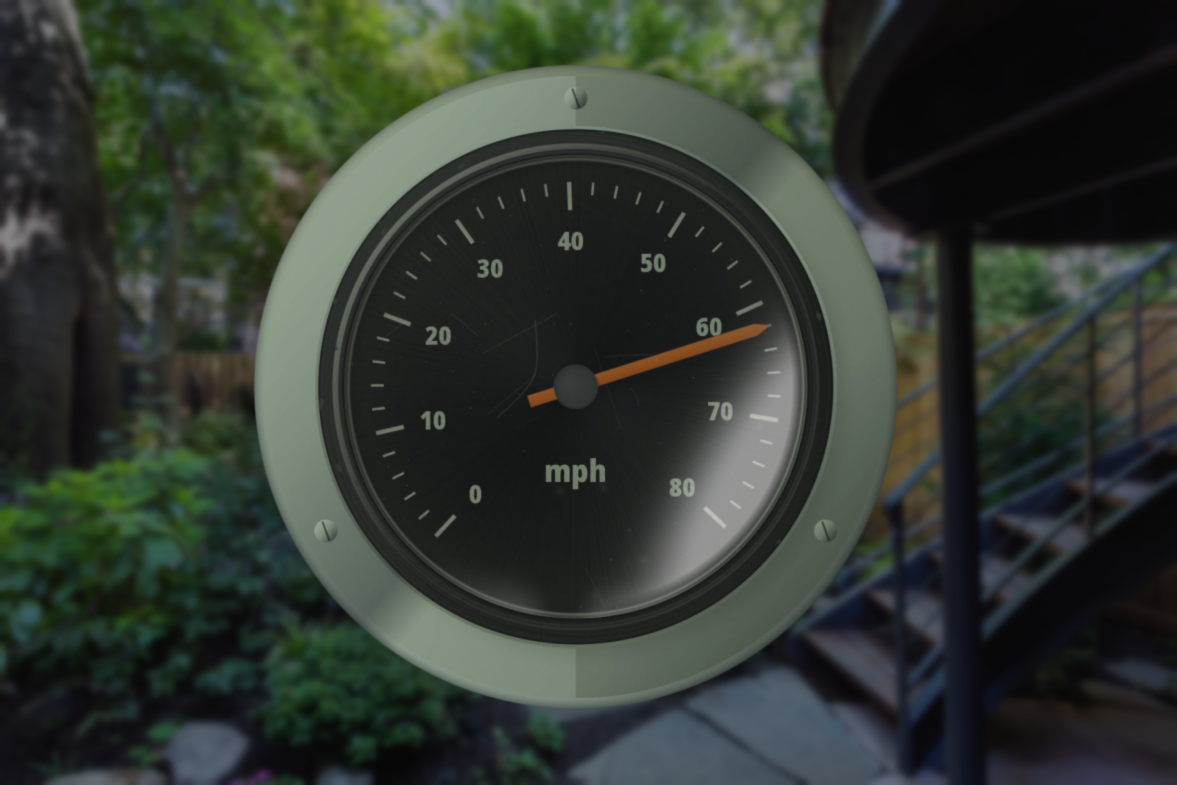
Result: 62
